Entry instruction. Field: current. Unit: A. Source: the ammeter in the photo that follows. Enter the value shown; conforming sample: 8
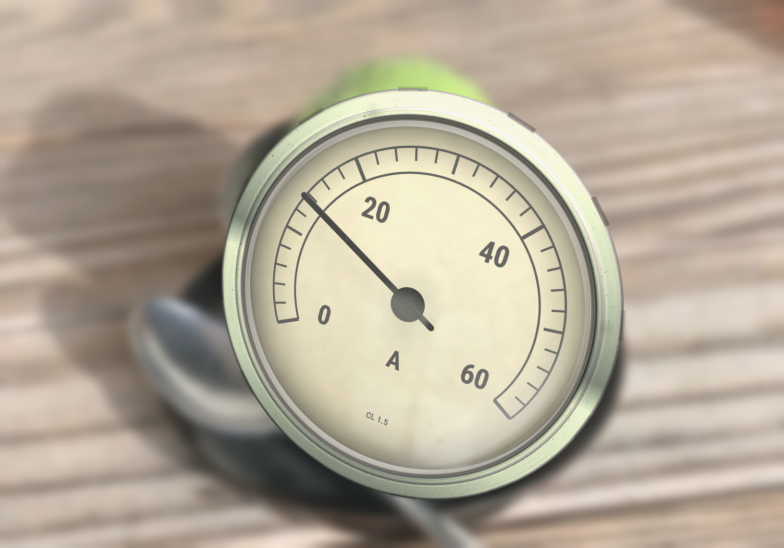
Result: 14
